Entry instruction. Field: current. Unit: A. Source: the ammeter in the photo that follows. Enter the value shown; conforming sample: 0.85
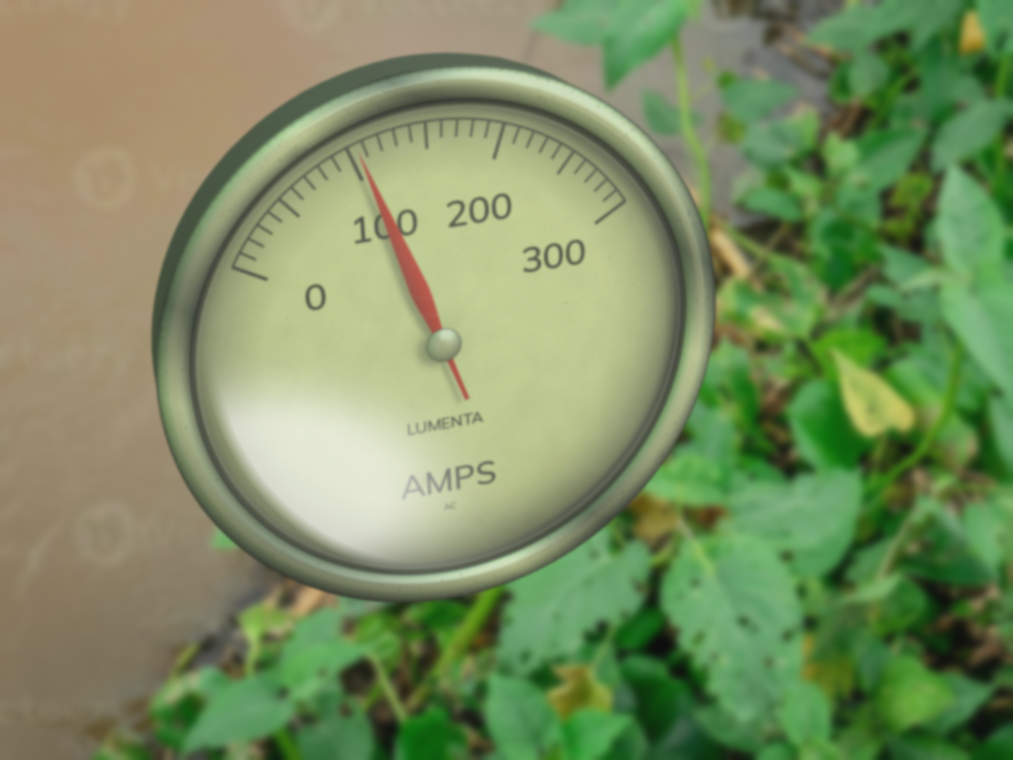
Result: 105
